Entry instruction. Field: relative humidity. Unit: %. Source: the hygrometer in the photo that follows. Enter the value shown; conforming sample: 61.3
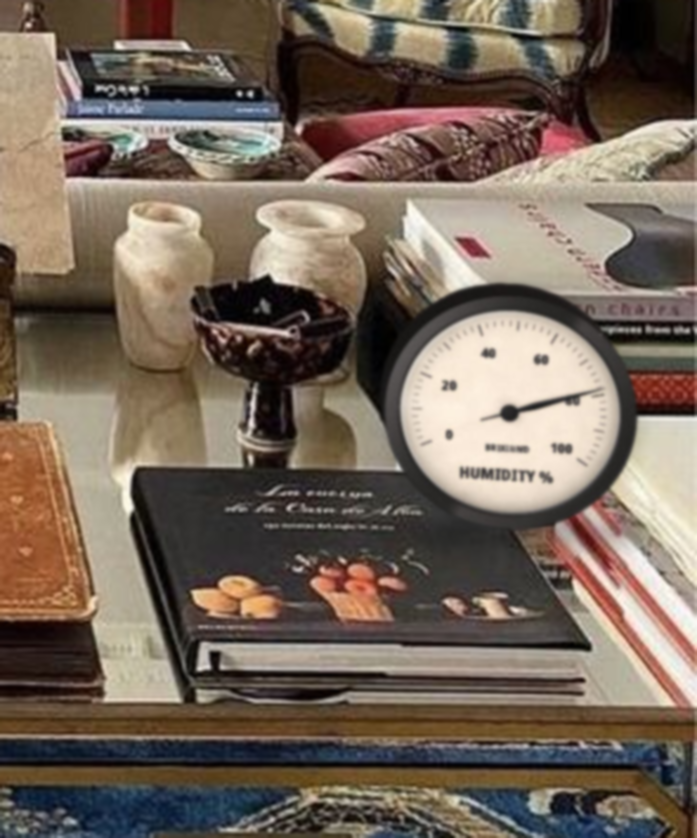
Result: 78
